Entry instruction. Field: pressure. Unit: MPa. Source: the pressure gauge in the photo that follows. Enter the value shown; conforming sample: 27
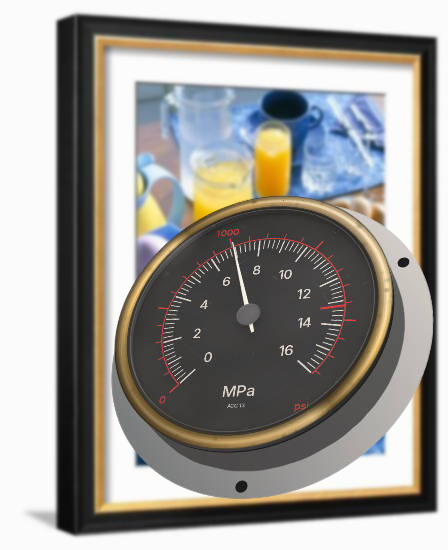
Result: 7
